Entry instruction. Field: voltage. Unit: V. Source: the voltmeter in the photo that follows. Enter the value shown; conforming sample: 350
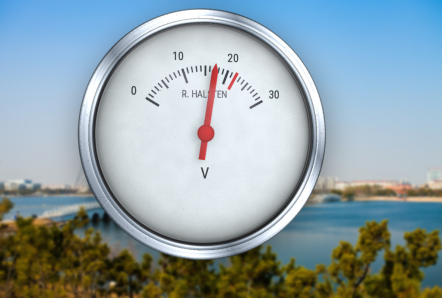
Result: 17
